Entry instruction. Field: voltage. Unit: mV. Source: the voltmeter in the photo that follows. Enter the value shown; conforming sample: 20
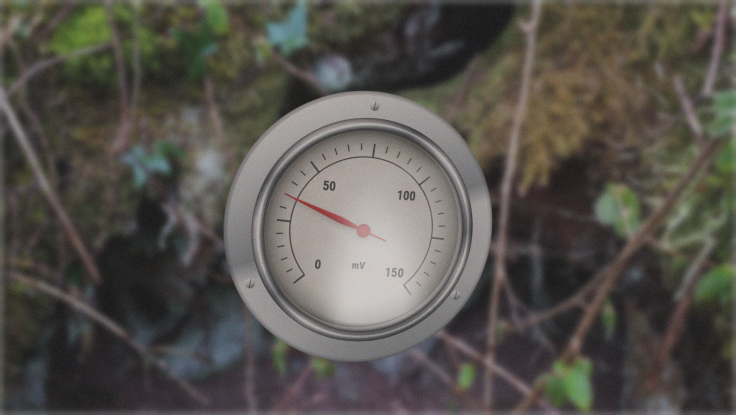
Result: 35
